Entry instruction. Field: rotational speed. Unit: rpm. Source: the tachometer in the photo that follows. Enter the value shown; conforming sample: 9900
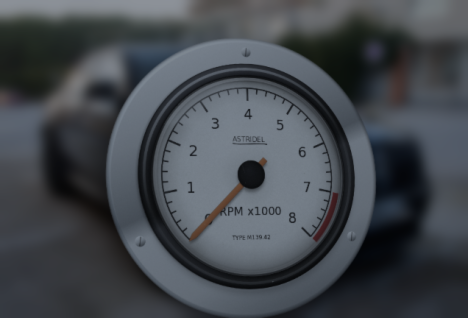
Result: 0
